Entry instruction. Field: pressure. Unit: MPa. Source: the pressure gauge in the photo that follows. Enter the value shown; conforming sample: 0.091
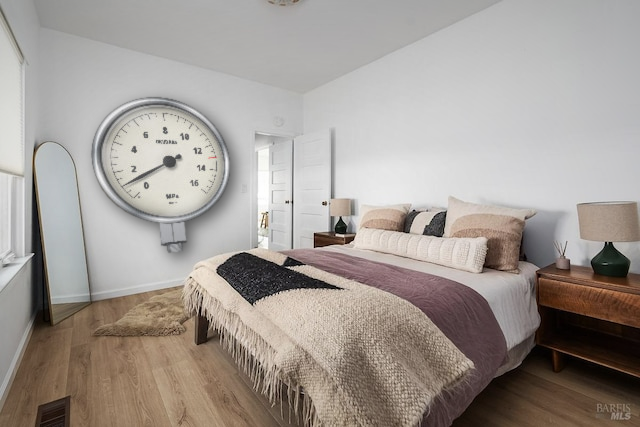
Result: 1
